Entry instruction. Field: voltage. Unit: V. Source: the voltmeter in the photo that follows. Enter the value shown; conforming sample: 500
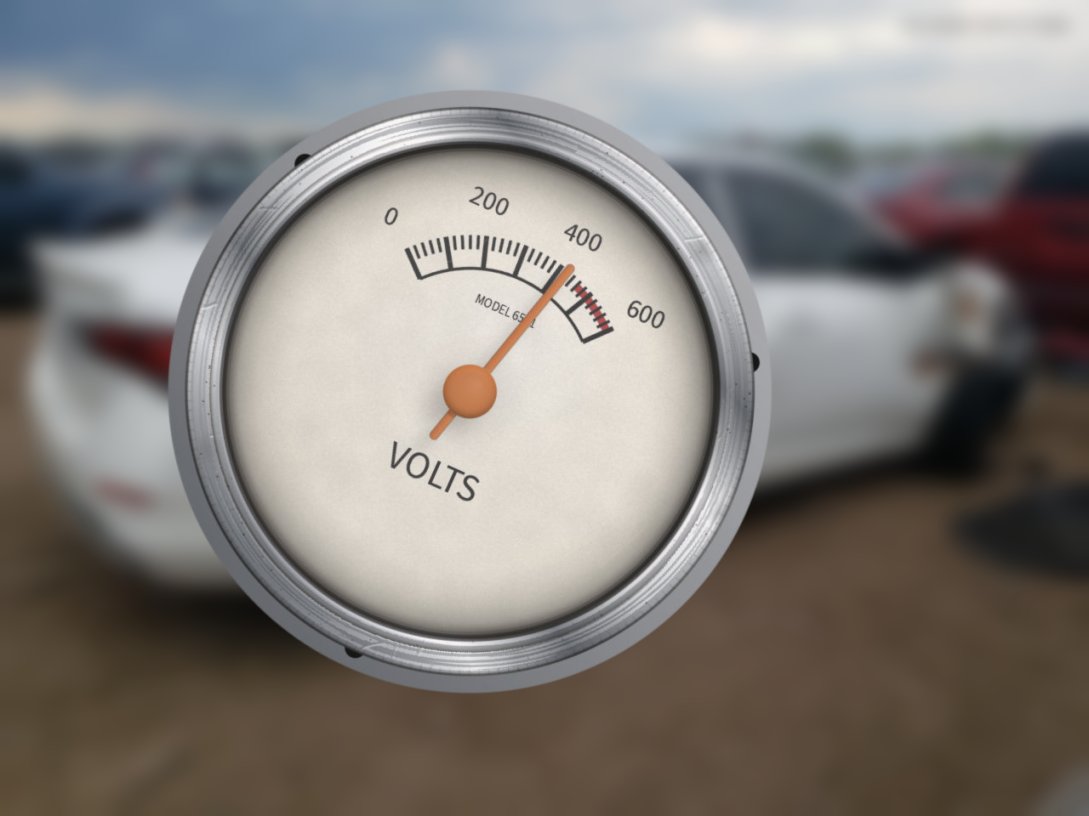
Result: 420
